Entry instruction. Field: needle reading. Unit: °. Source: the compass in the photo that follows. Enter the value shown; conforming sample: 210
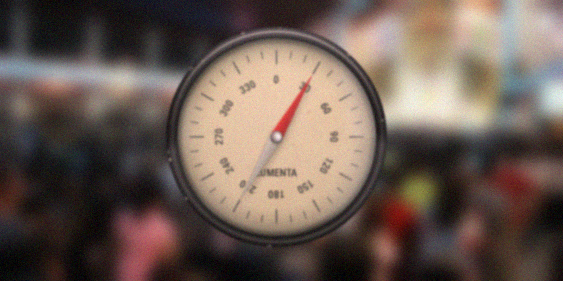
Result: 30
